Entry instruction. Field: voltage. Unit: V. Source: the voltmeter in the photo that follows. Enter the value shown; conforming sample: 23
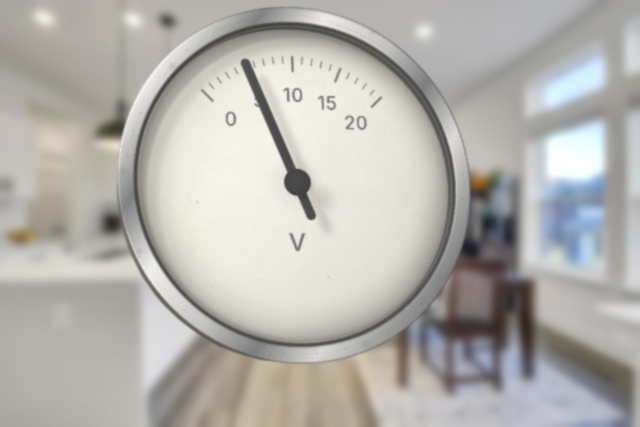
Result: 5
